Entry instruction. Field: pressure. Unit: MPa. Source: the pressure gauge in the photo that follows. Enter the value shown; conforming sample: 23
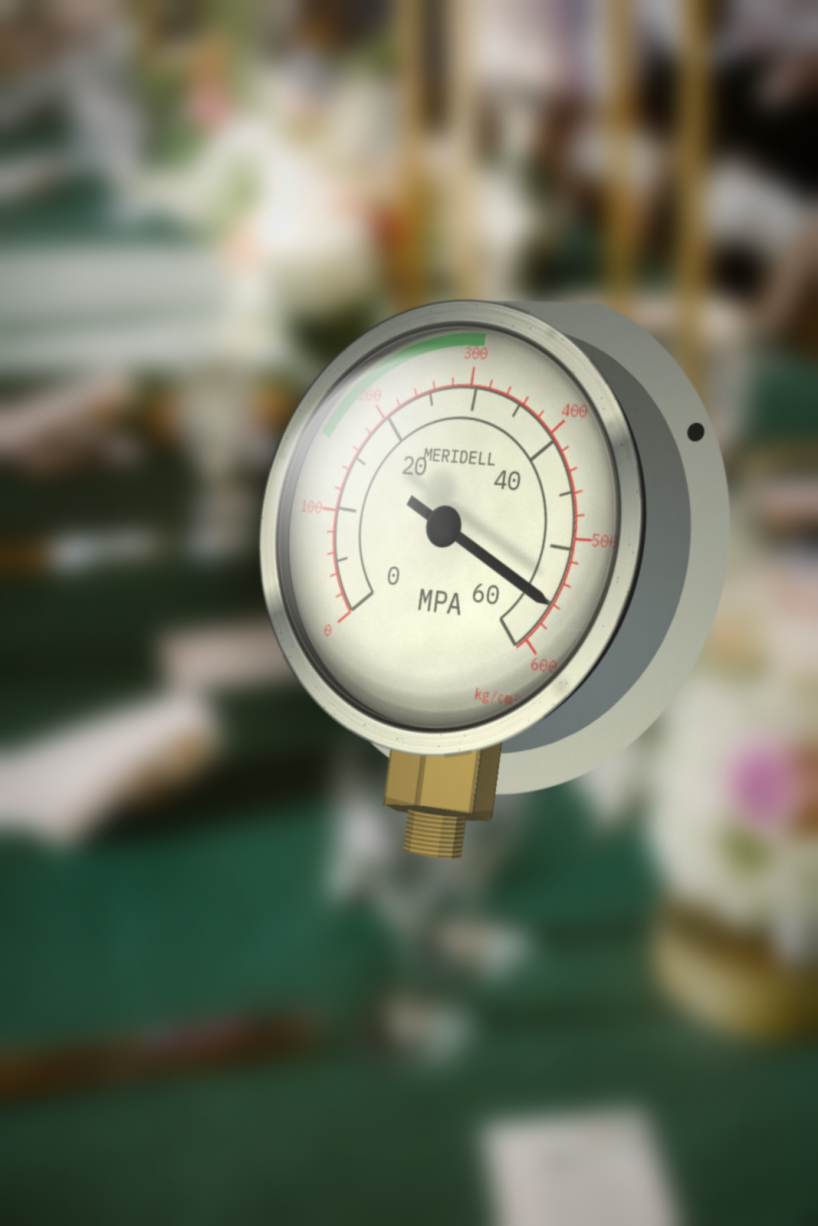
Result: 55
